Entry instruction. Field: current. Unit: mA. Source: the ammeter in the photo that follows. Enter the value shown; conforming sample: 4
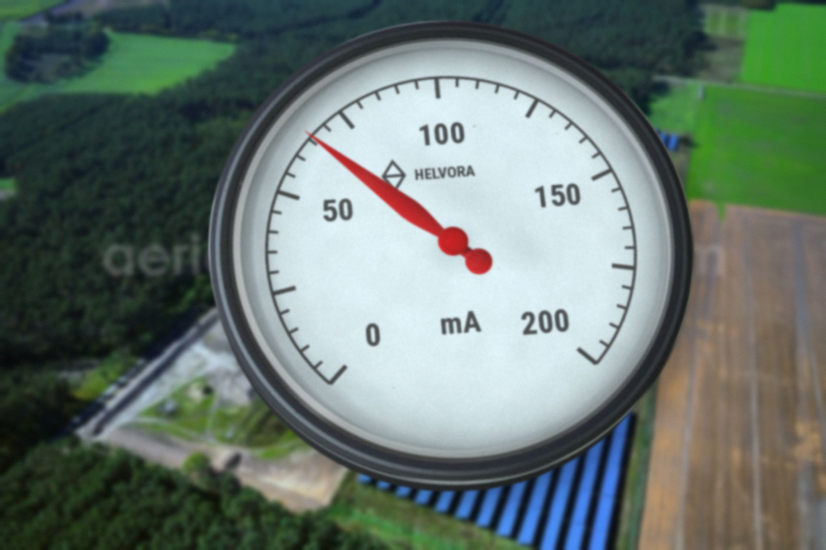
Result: 65
